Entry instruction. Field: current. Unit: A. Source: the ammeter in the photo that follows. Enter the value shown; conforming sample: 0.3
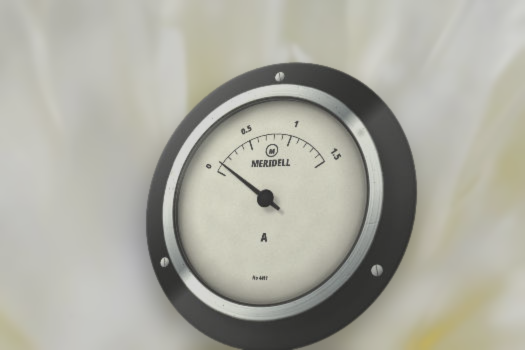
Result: 0.1
